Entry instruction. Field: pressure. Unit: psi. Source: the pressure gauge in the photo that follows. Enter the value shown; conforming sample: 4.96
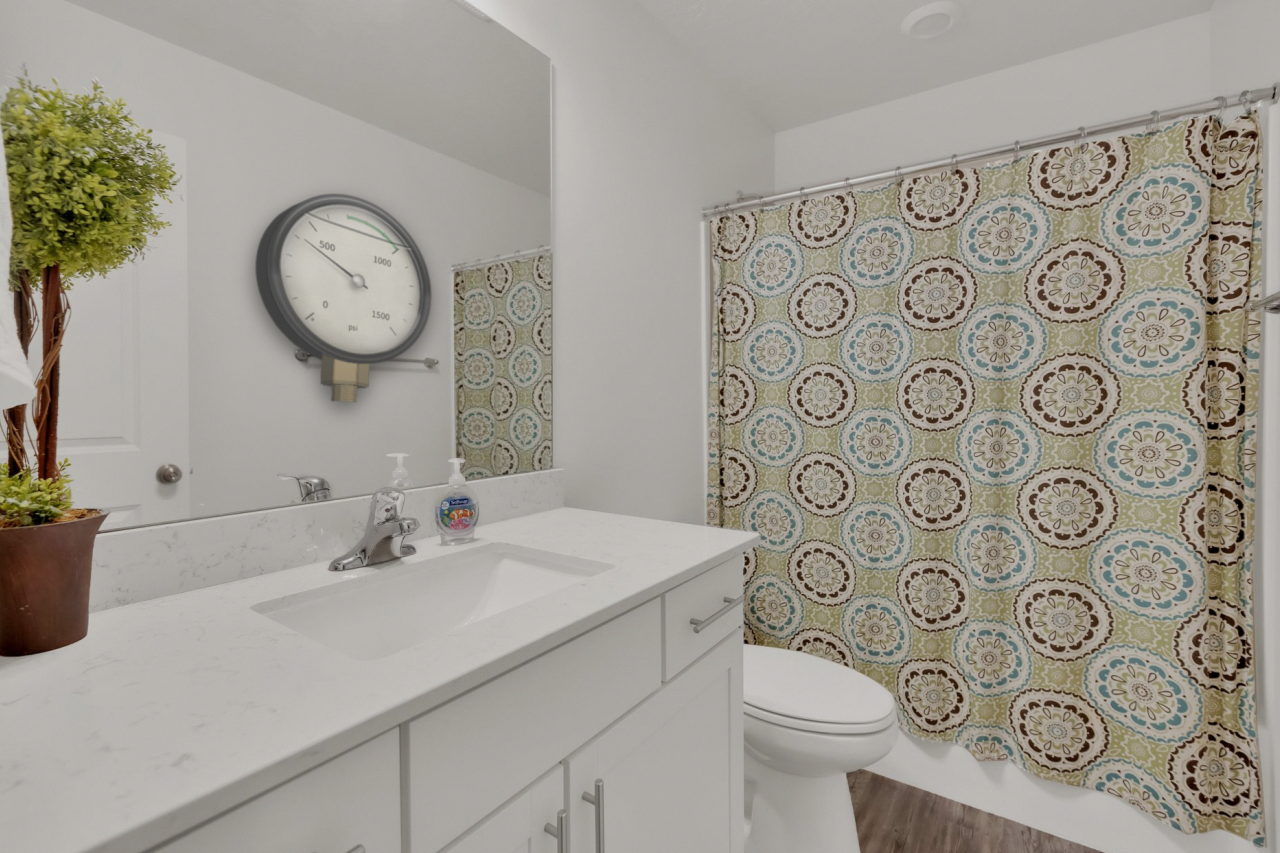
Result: 400
